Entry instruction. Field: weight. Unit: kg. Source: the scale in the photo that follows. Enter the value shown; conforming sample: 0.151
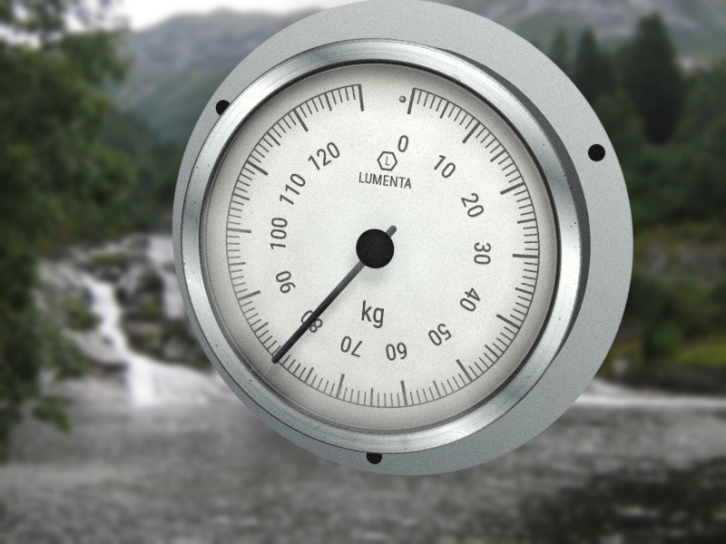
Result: 80
